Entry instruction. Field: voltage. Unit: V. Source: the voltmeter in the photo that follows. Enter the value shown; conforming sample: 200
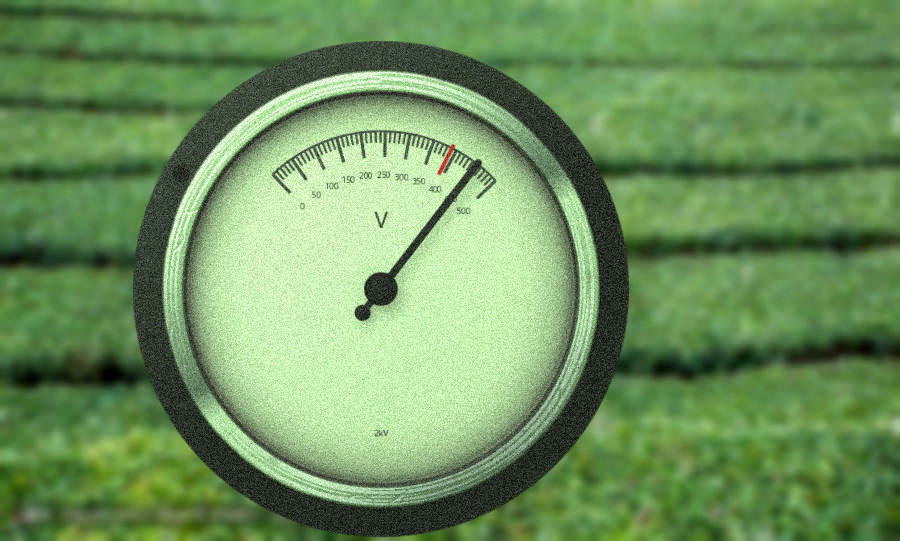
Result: 450
